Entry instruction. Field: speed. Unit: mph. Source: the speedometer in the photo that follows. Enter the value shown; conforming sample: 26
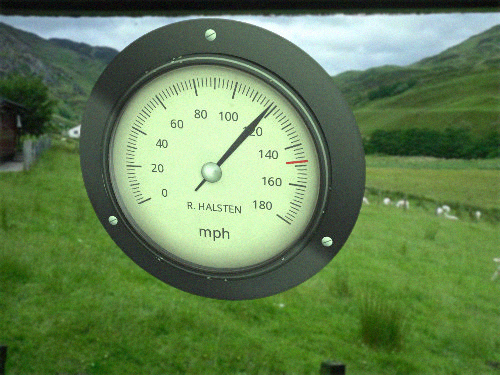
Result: 118
